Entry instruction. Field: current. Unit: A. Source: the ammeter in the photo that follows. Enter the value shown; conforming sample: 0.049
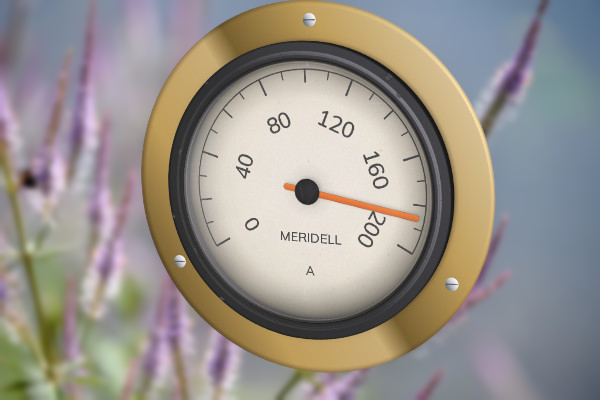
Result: 185
